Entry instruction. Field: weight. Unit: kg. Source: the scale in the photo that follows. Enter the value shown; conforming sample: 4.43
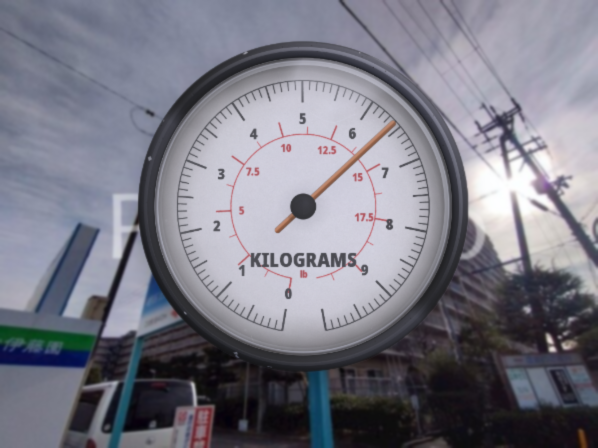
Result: 6.4
